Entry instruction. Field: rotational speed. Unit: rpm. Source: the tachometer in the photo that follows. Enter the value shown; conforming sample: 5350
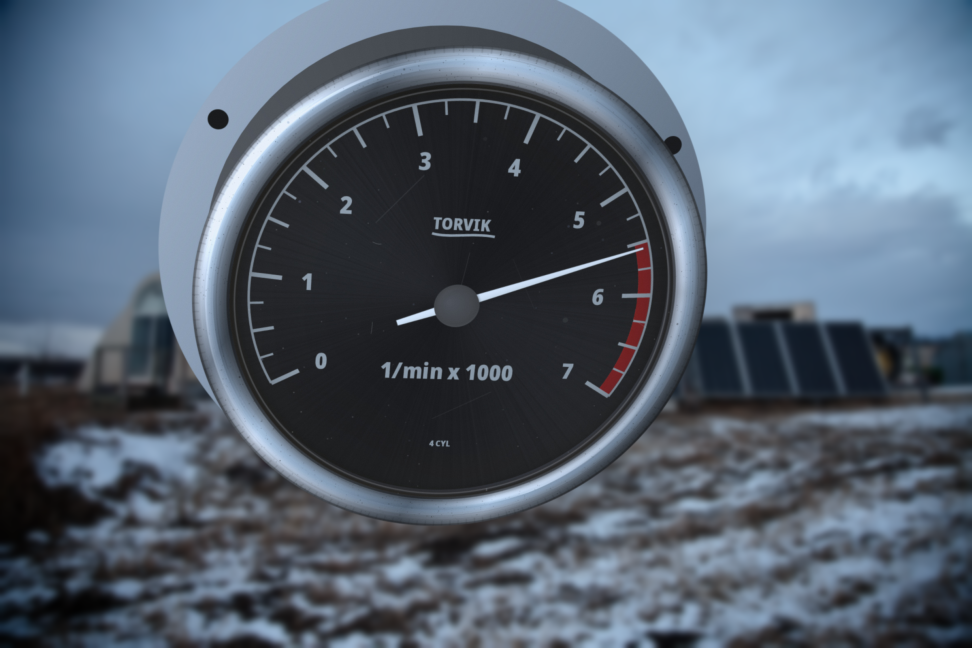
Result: 5500
